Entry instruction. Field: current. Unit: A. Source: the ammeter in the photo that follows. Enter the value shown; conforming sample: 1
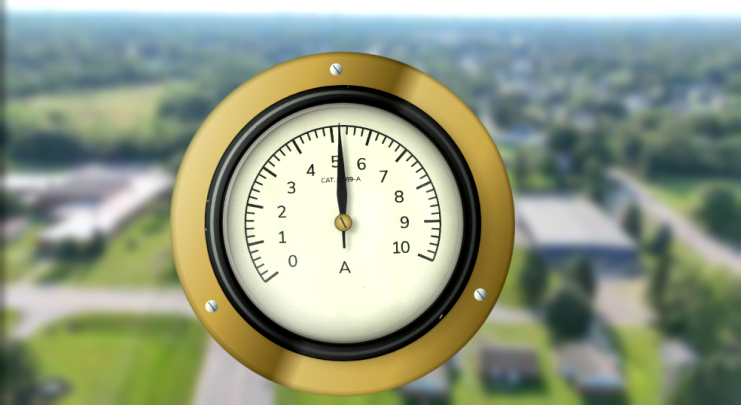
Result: 5.2
